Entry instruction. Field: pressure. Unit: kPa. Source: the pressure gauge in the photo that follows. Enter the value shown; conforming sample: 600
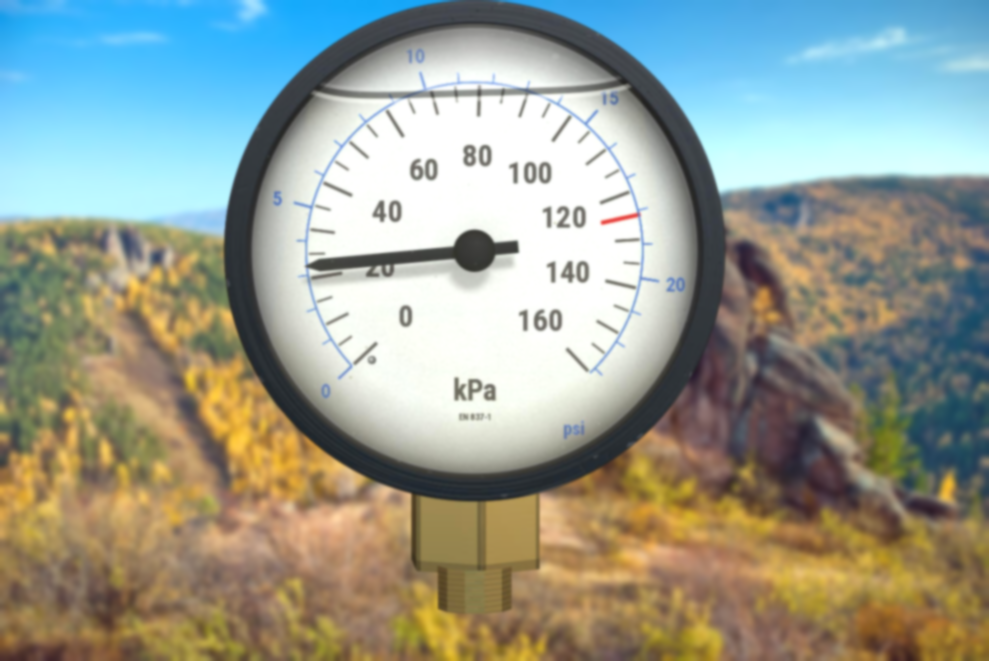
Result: 22.5
